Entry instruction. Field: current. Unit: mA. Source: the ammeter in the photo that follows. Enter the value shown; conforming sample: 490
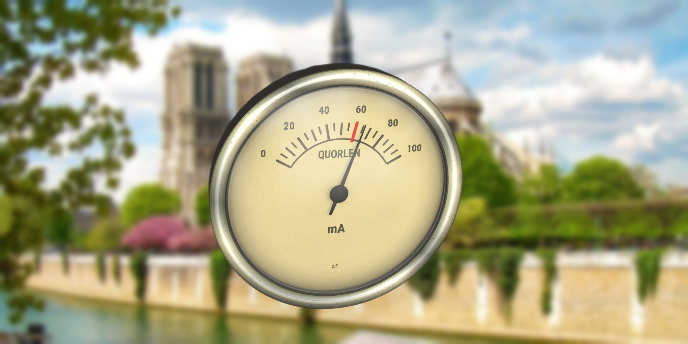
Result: 65
